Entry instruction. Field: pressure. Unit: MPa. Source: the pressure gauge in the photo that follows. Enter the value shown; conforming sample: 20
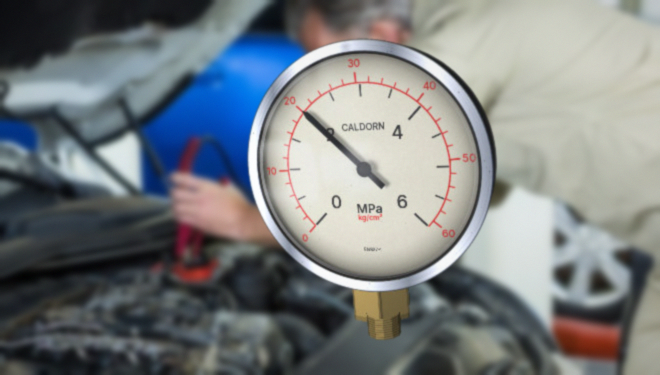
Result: 2
